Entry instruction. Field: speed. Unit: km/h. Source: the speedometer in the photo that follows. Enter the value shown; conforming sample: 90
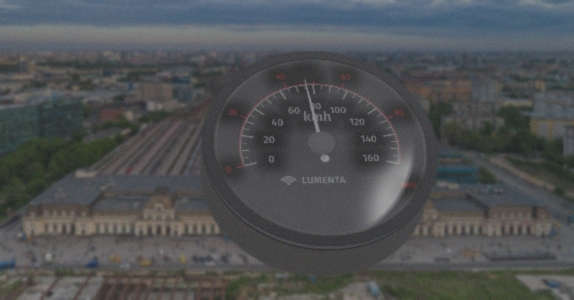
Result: 75
